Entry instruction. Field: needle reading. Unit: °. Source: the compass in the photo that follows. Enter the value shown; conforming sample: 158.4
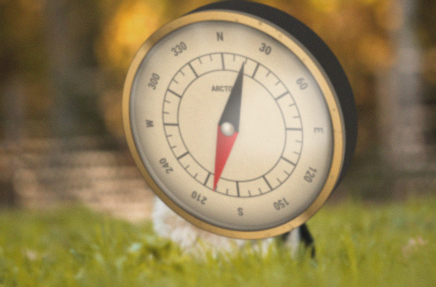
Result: 200
